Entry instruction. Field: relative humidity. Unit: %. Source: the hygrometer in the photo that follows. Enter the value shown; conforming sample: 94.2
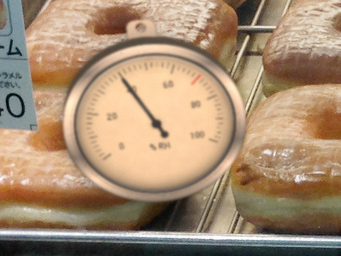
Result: 40
